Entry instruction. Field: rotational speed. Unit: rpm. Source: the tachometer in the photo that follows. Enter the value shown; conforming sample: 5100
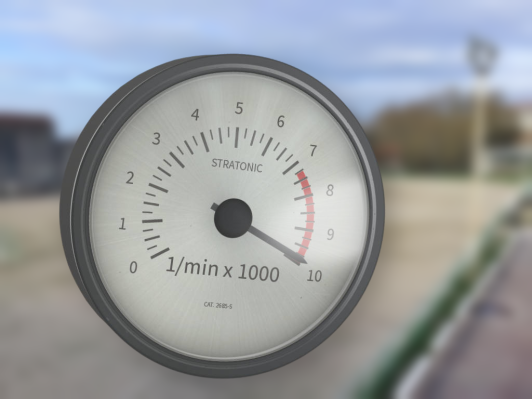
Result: 9875
